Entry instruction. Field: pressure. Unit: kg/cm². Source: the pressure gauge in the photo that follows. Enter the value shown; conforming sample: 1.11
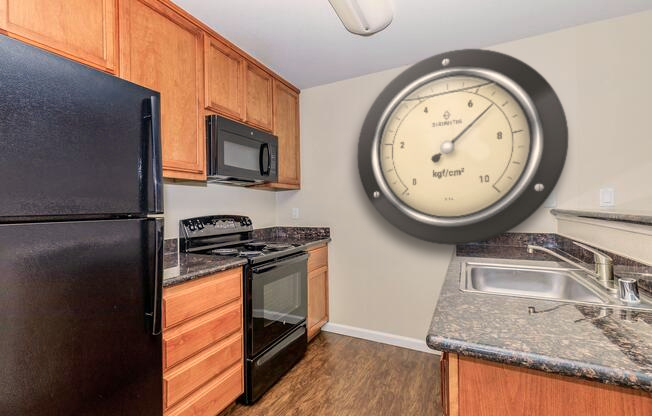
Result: 6.75
